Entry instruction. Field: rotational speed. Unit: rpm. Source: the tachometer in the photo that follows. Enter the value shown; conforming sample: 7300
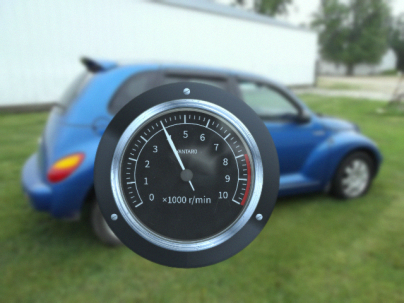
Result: 4000
